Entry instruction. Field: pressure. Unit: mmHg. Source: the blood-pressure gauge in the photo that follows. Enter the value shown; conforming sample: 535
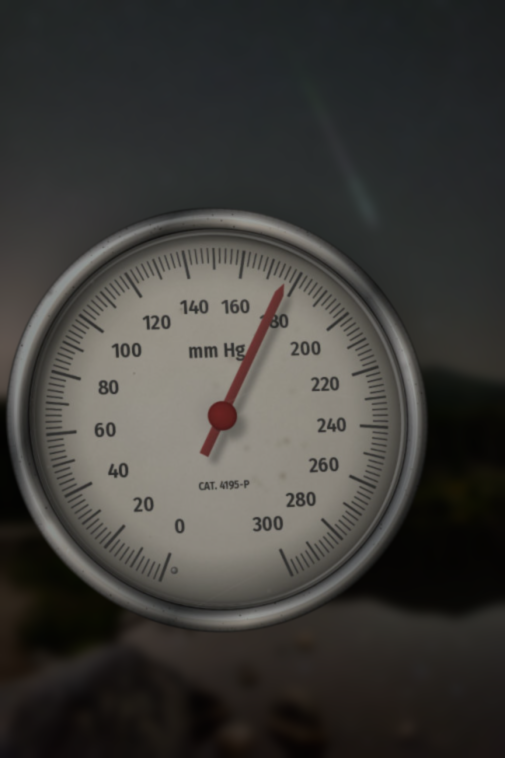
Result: 176
